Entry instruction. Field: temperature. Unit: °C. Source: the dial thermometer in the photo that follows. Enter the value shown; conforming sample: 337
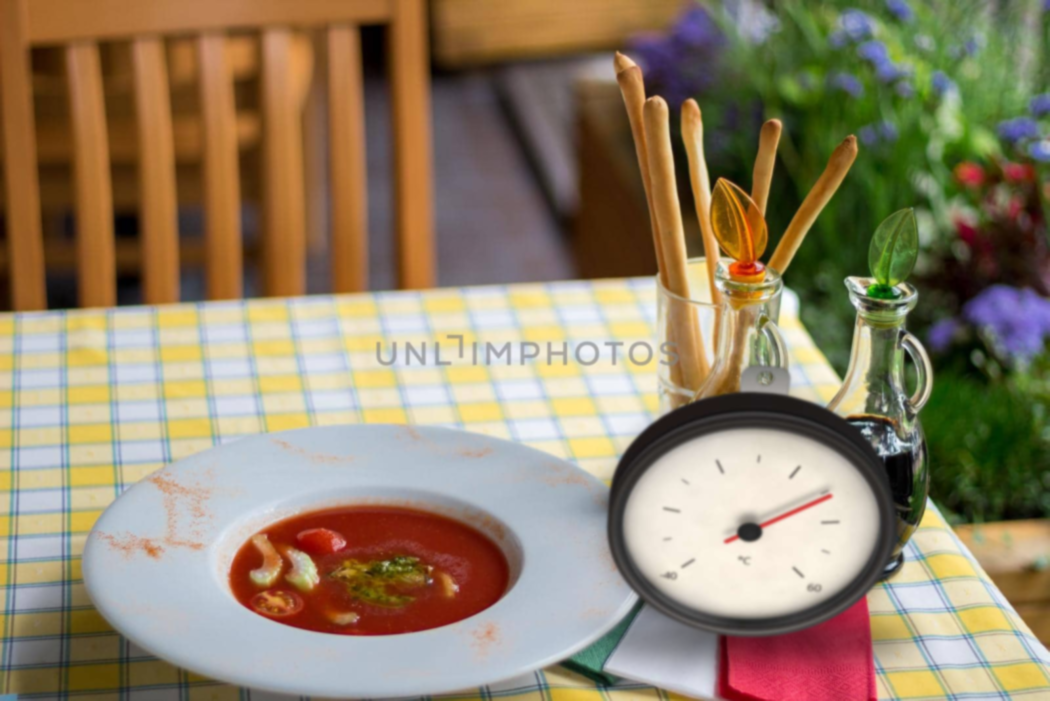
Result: 30
